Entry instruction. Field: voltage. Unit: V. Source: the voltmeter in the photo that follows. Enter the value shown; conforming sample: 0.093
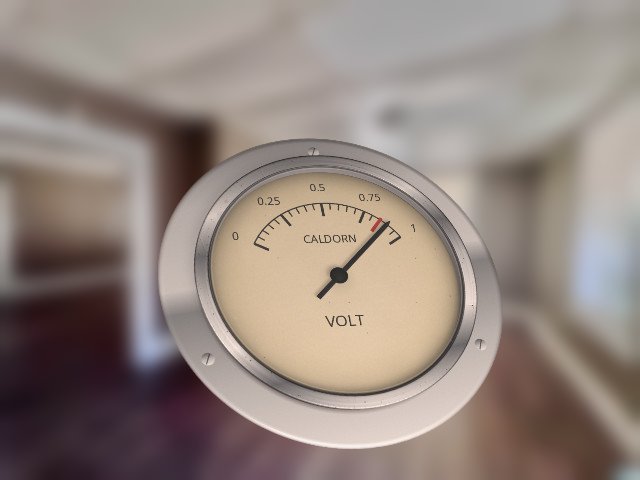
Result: 0.9
